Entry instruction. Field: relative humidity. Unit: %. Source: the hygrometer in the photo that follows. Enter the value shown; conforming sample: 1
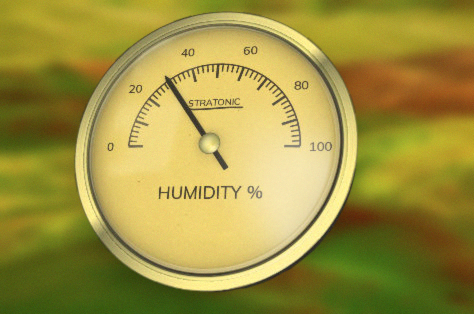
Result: 30
